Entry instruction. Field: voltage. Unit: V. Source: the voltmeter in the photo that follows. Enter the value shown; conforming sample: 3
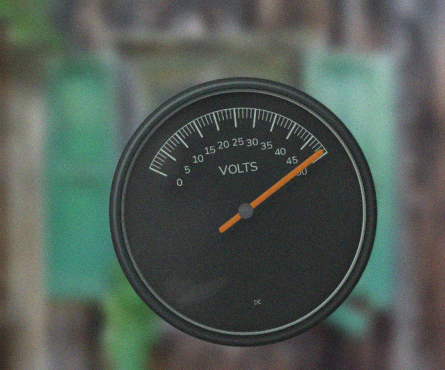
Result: 49
